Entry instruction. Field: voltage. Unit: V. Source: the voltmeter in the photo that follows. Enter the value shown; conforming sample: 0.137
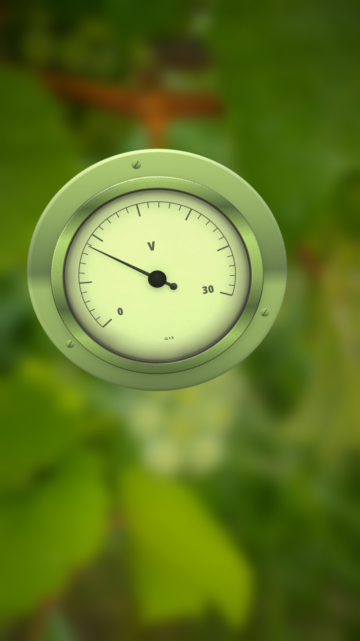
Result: 9
